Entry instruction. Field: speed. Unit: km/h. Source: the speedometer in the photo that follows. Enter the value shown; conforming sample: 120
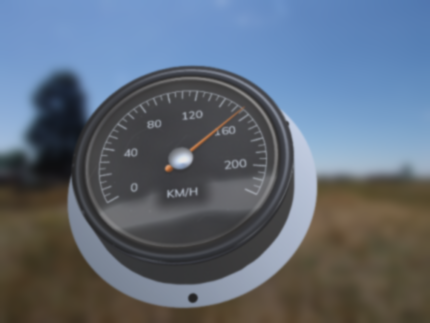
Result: 155
